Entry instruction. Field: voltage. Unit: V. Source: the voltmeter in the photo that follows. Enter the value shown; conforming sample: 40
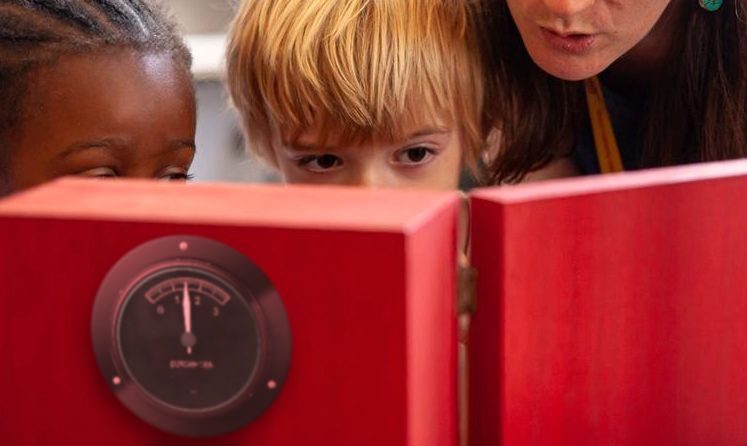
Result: 1.5
